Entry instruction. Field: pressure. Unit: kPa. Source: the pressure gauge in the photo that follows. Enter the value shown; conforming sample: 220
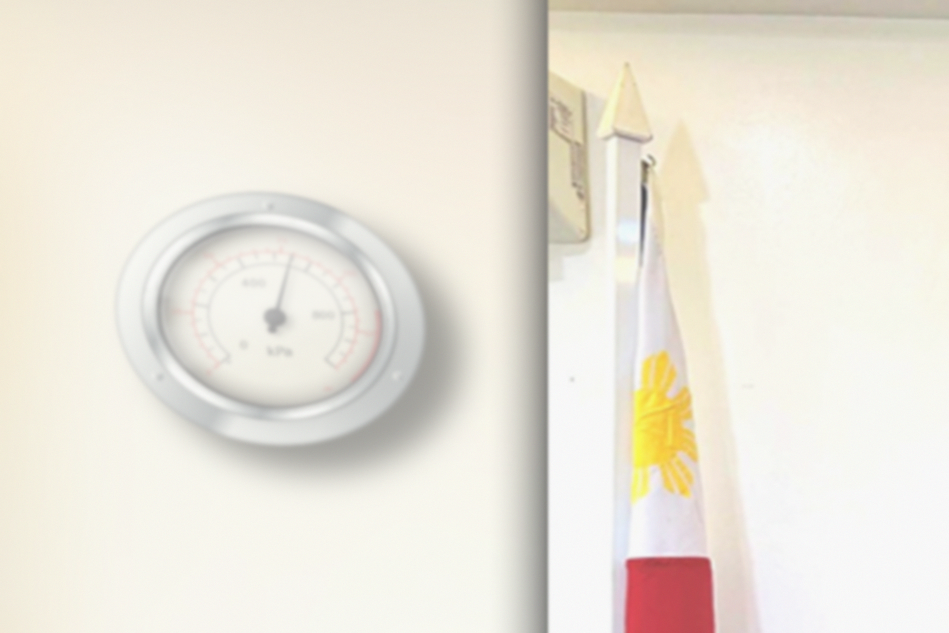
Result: 550
